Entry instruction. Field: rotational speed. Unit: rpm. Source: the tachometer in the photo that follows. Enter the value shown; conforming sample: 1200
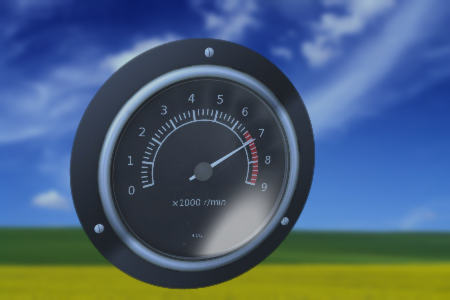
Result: 7000
